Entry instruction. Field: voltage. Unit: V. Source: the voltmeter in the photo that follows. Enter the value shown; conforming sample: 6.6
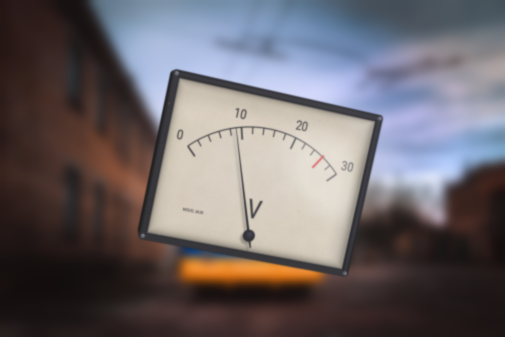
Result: 9
